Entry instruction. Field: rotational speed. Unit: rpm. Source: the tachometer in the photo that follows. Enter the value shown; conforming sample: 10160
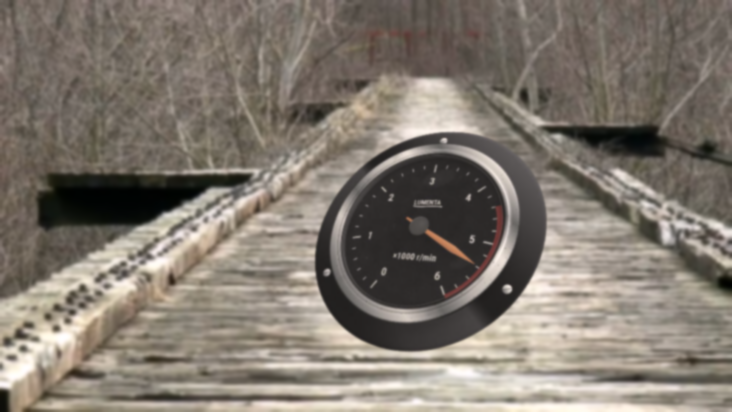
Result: 5400
